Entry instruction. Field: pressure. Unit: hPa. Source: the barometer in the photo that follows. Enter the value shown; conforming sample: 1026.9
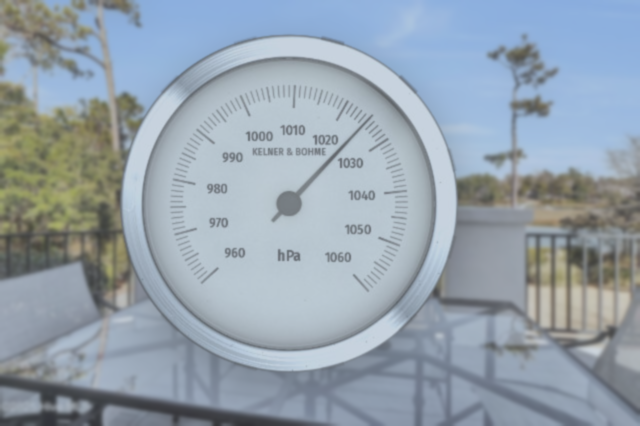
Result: 1025
